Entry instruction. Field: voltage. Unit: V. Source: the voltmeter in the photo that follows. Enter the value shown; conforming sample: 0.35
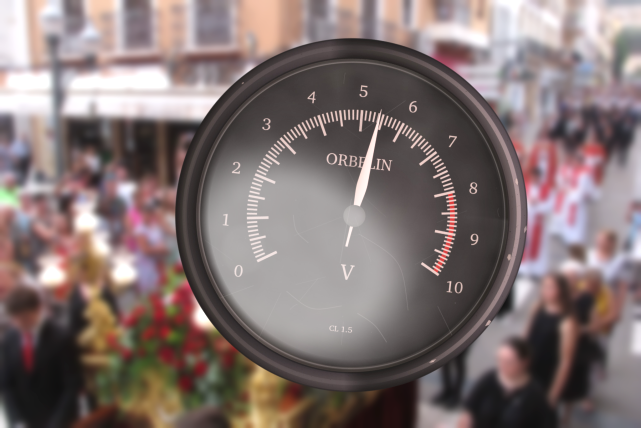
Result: 5.4
